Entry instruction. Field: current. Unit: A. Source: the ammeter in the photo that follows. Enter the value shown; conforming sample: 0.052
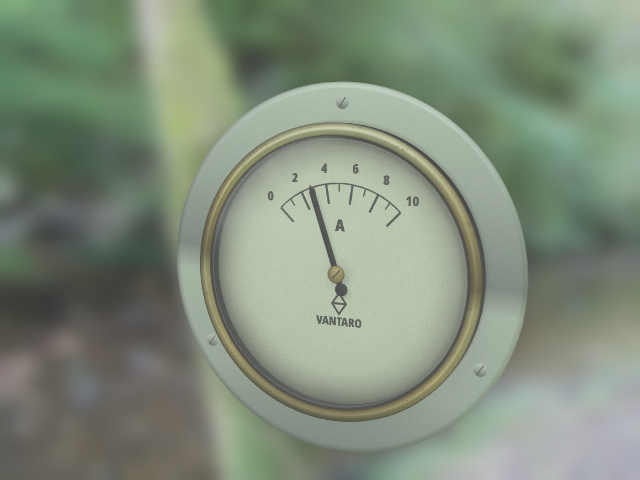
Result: 3
